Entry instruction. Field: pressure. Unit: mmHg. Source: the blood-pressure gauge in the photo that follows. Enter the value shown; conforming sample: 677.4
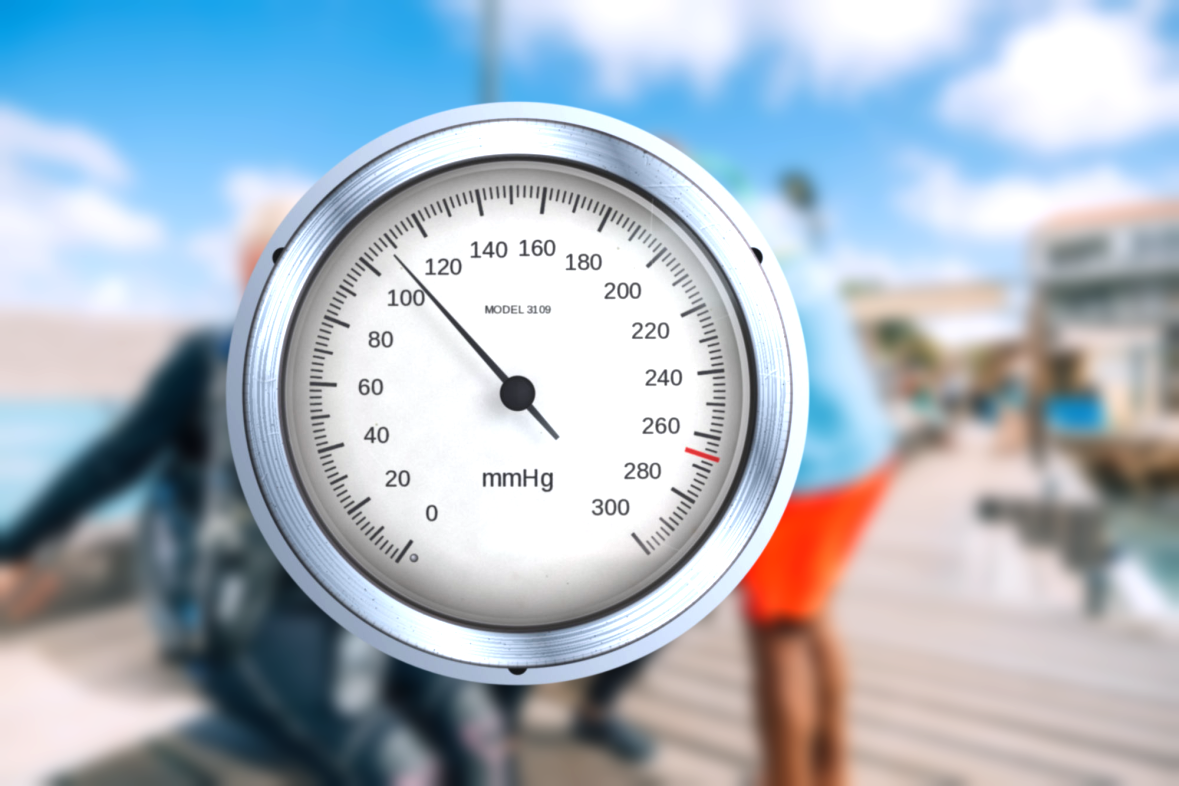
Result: 108
